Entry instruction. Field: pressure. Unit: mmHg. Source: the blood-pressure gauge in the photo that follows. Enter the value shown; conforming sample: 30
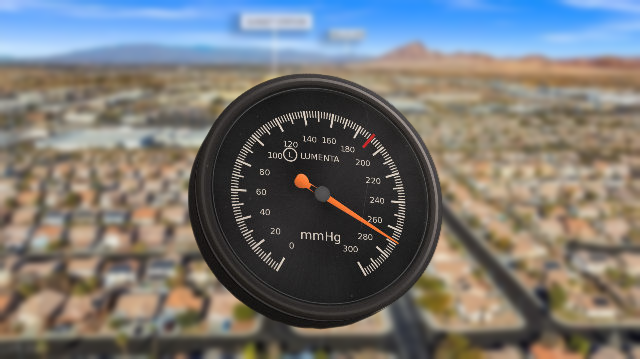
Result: 270
